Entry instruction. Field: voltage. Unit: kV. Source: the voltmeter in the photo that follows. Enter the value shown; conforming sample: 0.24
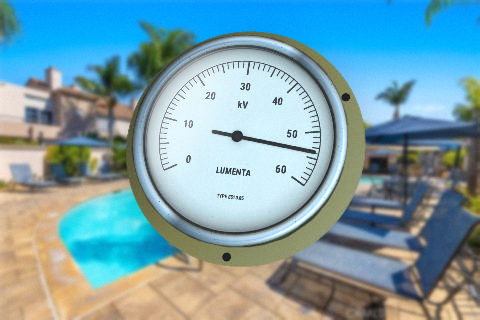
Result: 54
